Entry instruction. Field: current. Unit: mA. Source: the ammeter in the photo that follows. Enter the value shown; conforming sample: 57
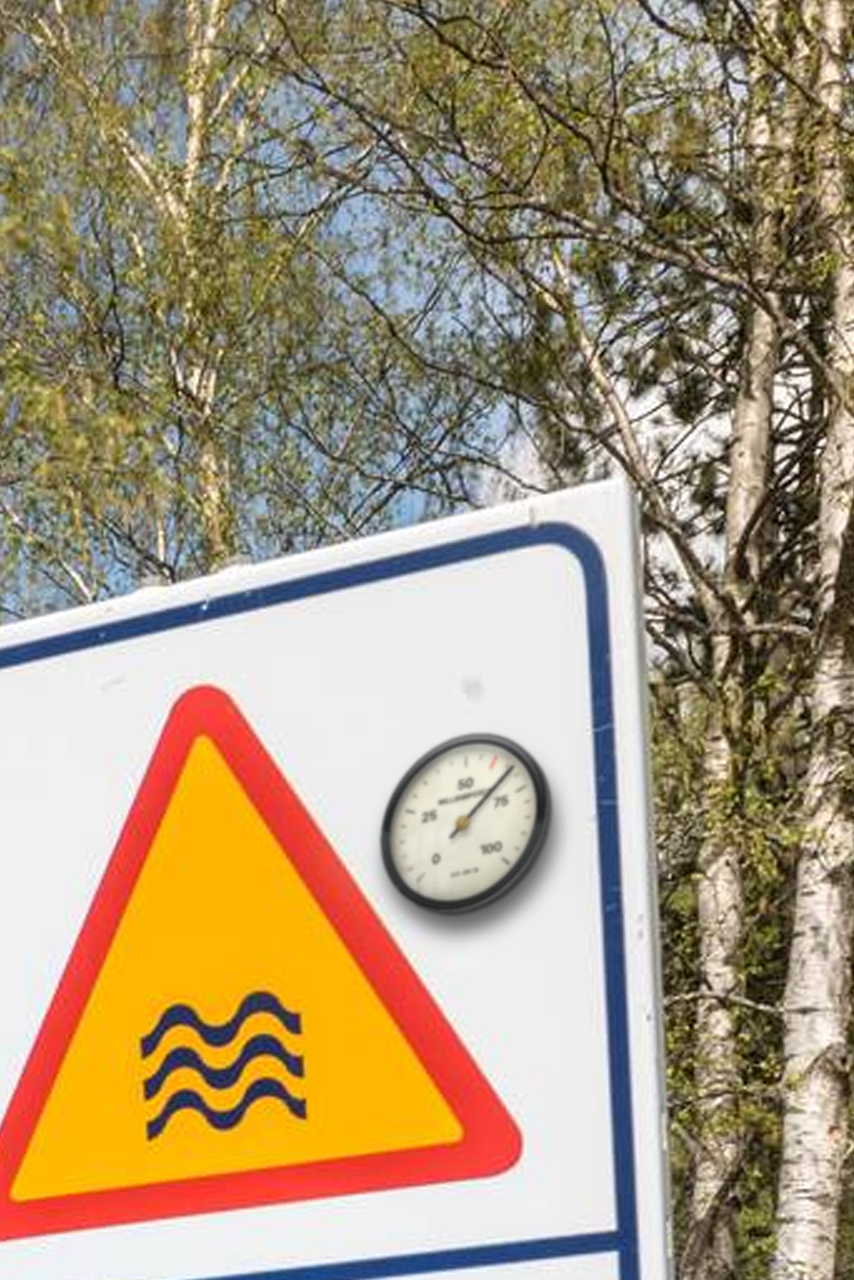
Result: 67.5
